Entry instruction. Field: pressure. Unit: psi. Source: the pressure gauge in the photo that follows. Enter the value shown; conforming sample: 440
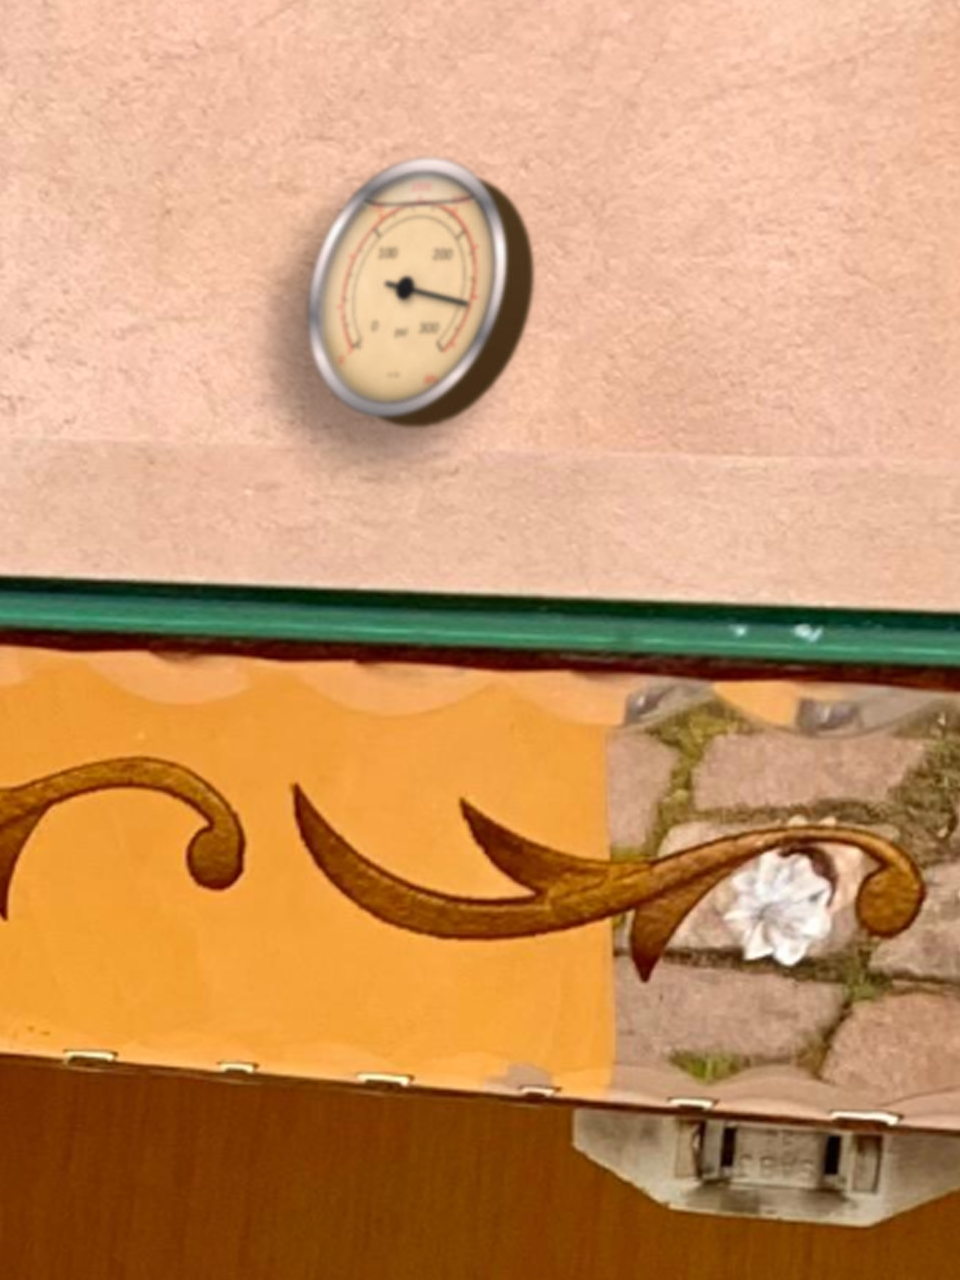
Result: 260
